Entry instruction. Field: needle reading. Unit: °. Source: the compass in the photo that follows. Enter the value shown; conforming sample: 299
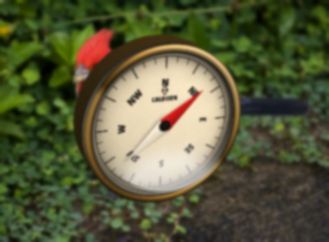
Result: 50
